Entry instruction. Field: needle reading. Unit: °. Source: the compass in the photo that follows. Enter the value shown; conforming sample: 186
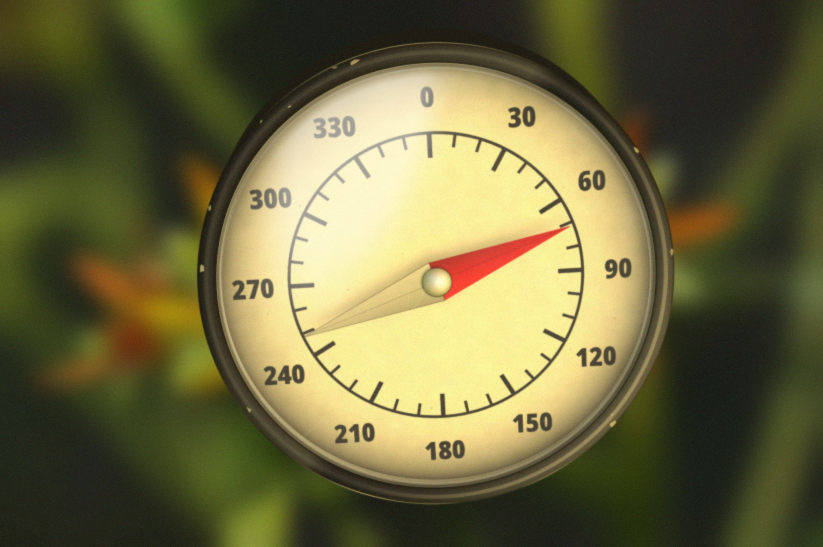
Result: 70
